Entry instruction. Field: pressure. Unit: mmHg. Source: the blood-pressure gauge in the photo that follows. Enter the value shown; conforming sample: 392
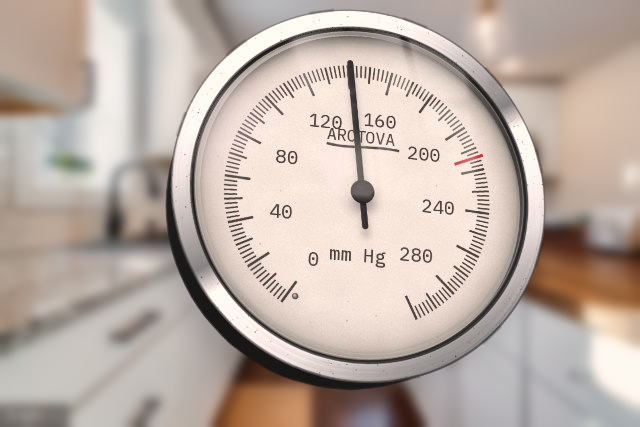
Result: 140
